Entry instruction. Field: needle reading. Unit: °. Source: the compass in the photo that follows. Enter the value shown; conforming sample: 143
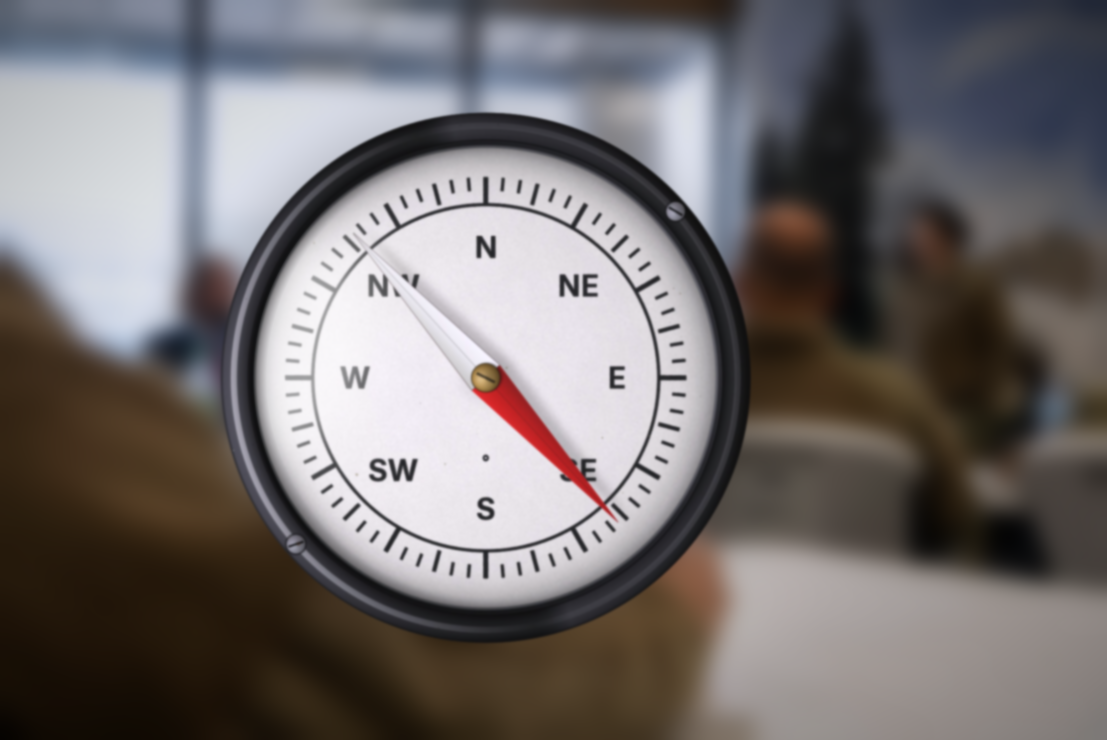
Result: 137.5
